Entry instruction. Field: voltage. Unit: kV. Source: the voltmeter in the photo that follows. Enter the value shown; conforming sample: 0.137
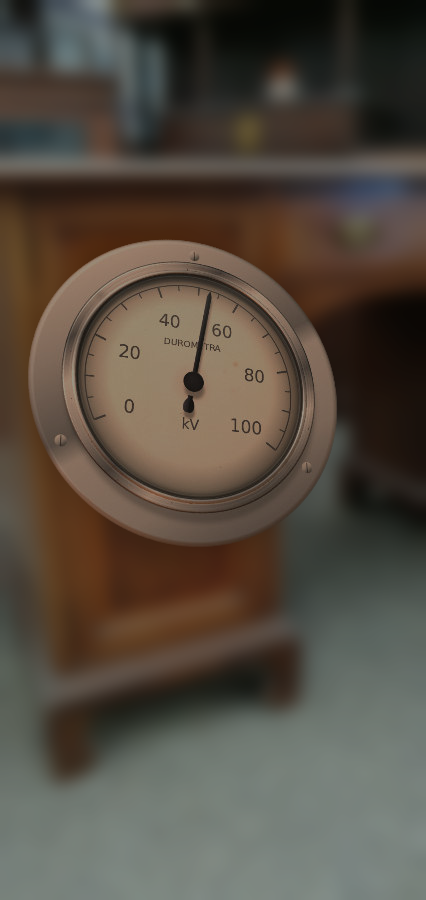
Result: 52.5
